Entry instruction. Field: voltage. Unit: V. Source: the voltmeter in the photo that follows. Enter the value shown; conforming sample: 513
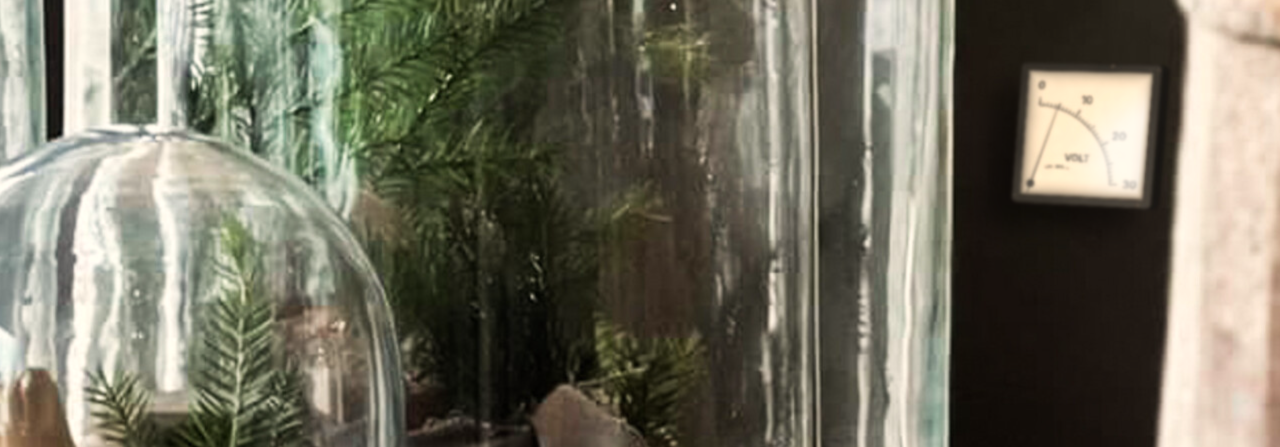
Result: 5
